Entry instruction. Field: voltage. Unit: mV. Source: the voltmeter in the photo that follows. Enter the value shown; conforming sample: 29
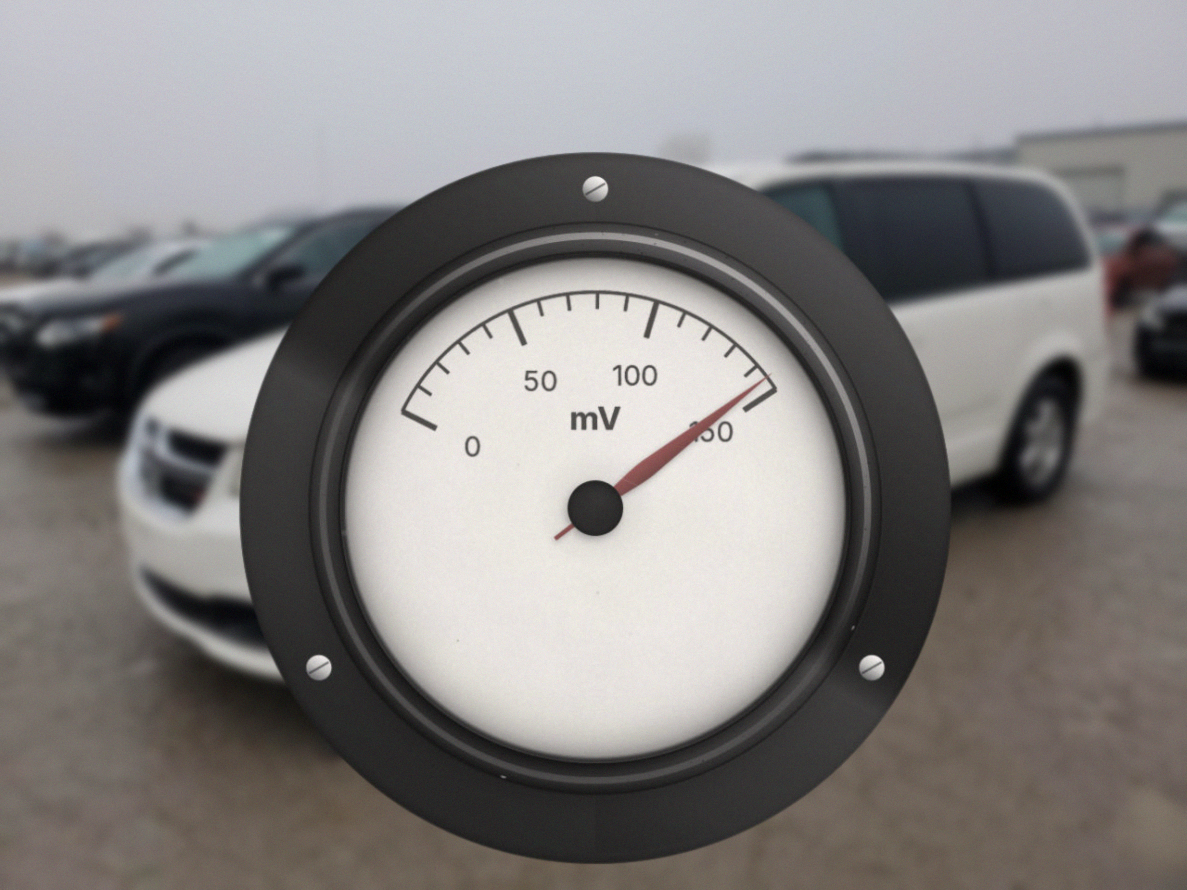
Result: 145
